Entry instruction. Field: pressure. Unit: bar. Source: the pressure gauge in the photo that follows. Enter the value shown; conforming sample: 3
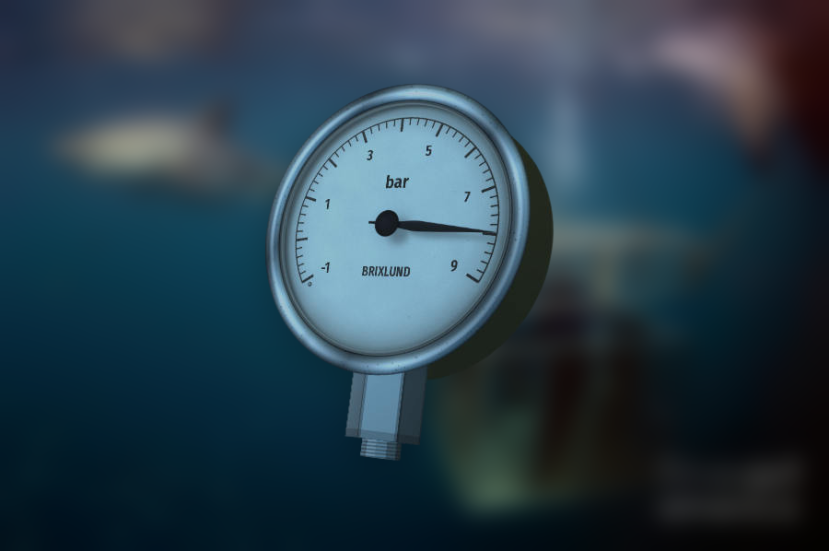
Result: 8
